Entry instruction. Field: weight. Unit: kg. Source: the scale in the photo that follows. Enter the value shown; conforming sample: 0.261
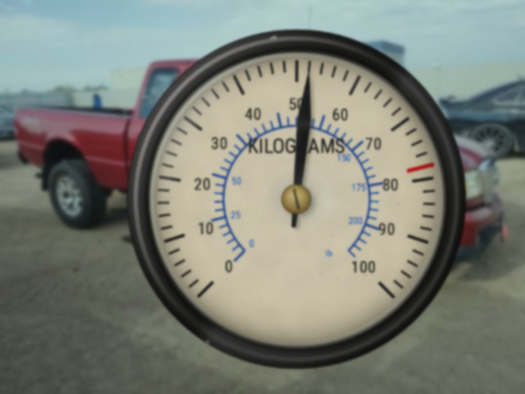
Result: 52
